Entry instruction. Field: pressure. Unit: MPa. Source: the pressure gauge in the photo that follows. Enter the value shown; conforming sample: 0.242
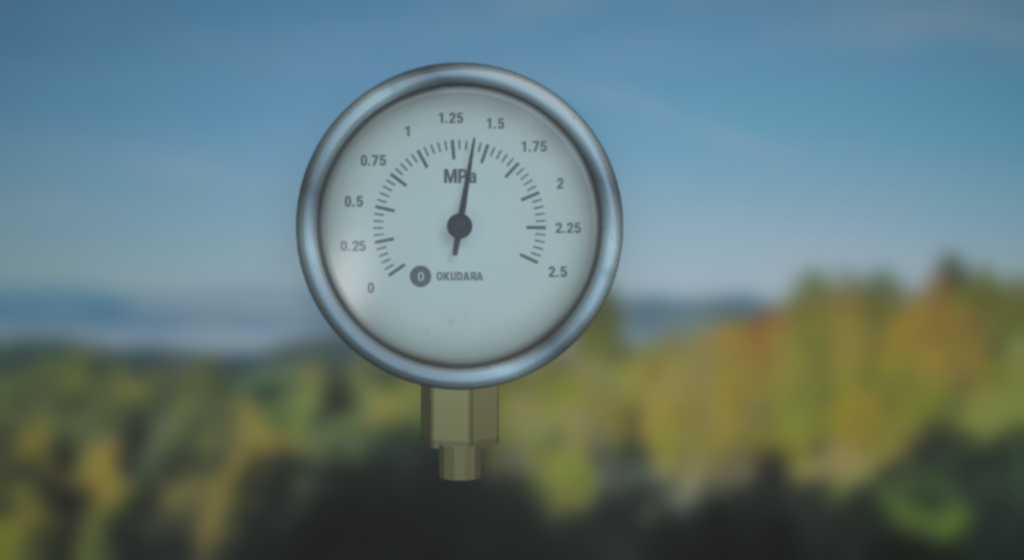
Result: 1.4
